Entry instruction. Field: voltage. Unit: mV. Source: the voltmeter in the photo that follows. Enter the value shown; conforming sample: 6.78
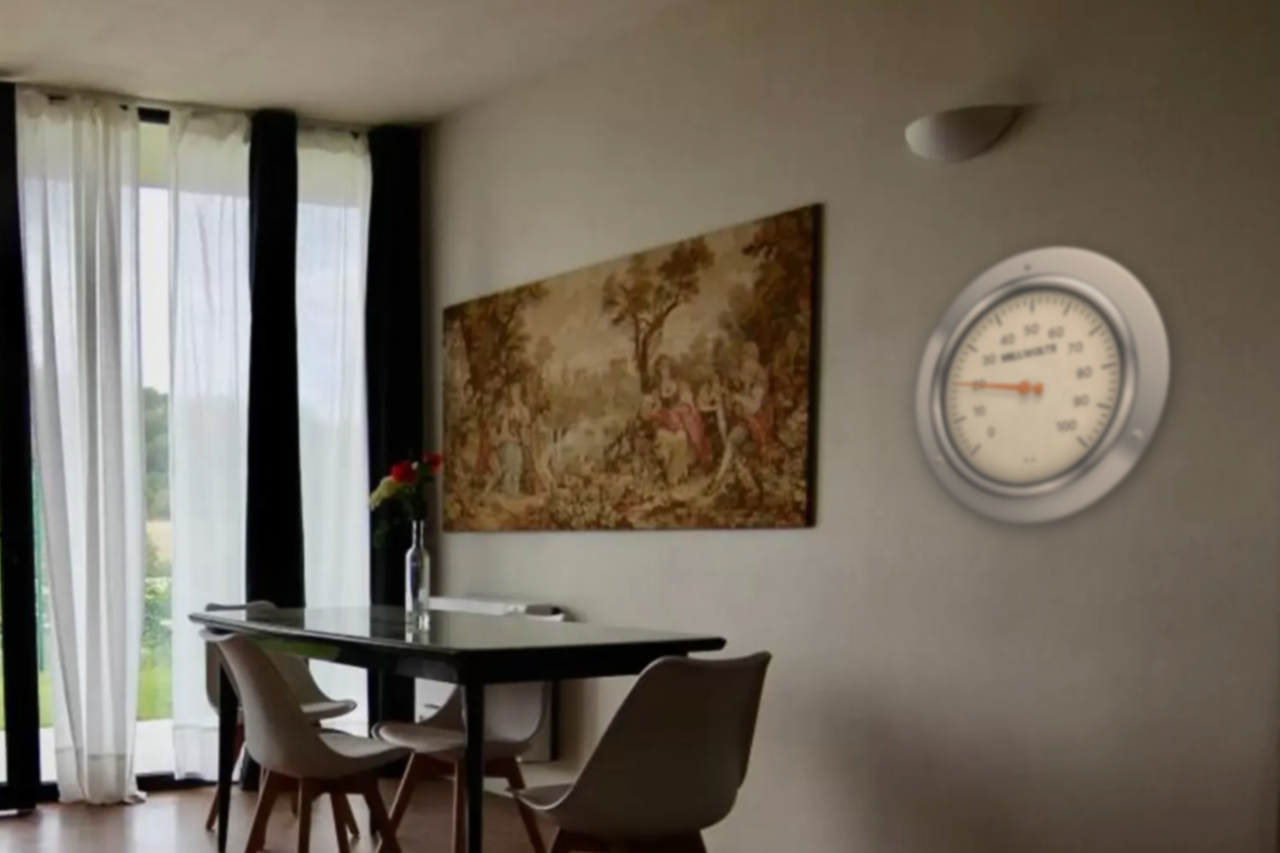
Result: 20
